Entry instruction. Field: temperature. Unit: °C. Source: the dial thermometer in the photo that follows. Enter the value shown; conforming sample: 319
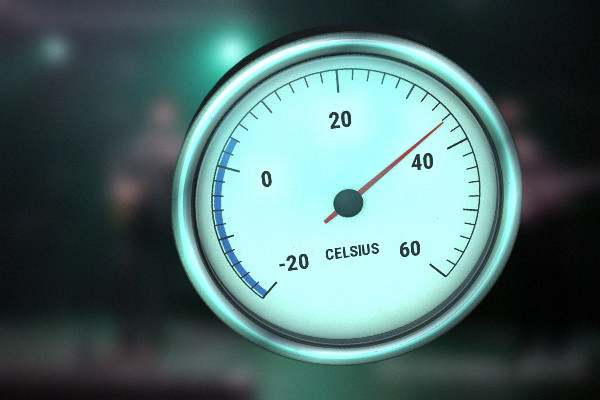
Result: 36
